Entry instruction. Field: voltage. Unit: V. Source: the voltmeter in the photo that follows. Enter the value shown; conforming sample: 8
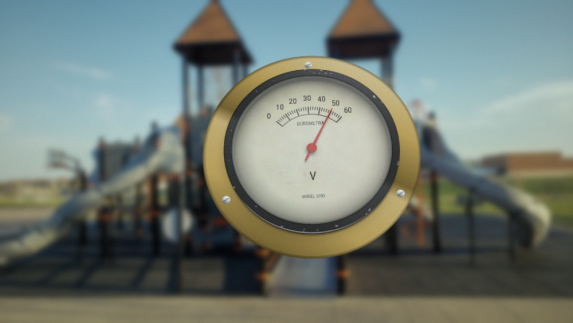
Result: 50
